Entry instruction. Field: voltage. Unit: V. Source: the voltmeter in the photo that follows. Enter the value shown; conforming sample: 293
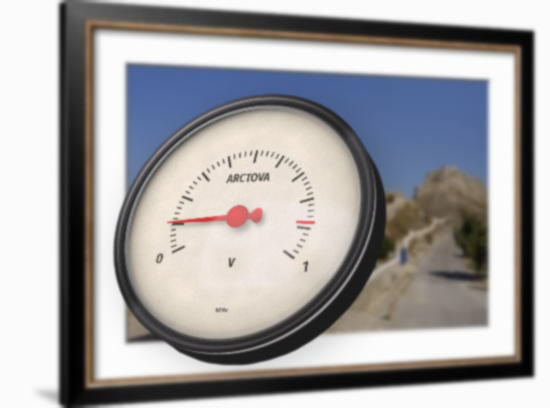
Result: 0.1
